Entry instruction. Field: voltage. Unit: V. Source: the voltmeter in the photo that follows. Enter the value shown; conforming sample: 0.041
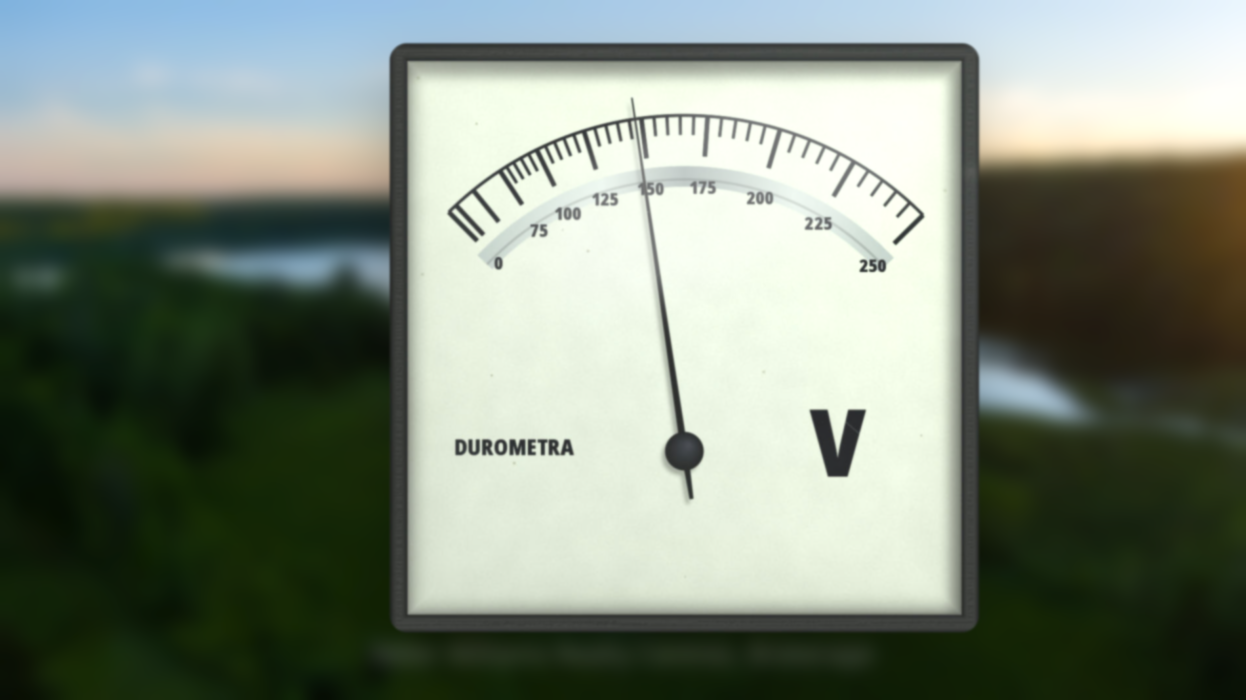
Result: 147.5
